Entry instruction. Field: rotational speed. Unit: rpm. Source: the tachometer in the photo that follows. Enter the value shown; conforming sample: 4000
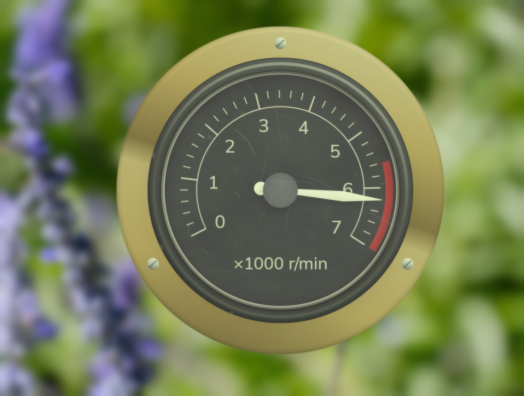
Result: 6200
